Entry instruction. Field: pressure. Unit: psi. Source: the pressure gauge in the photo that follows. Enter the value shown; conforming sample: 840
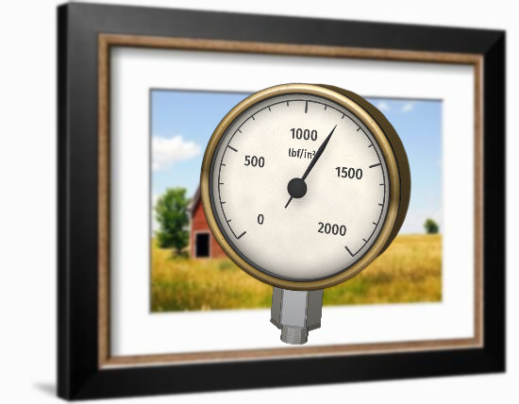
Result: 1200
